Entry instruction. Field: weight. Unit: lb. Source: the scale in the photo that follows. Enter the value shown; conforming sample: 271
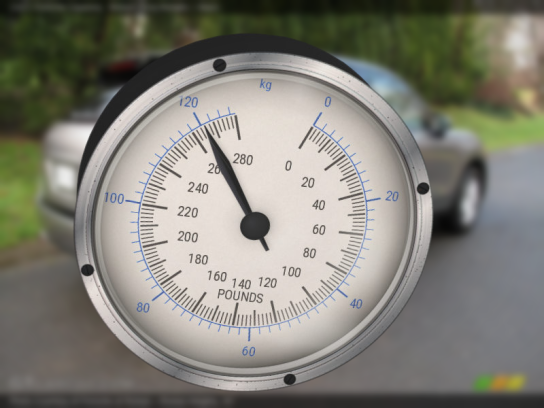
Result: 266
